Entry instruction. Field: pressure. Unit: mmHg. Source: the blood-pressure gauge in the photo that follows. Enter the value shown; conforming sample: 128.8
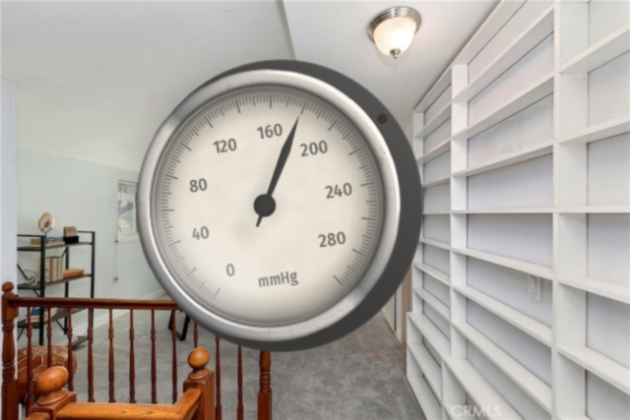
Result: 180
